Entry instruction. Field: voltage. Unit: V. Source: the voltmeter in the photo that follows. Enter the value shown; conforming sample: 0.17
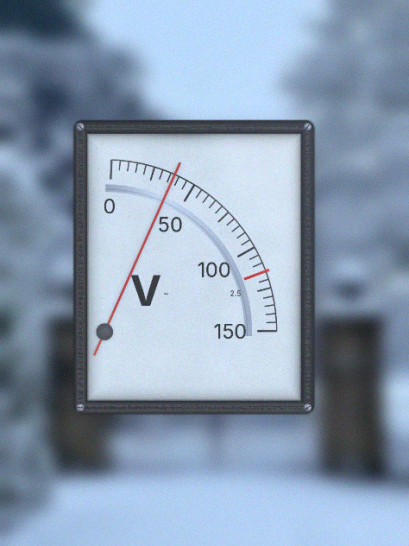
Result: 37.5
